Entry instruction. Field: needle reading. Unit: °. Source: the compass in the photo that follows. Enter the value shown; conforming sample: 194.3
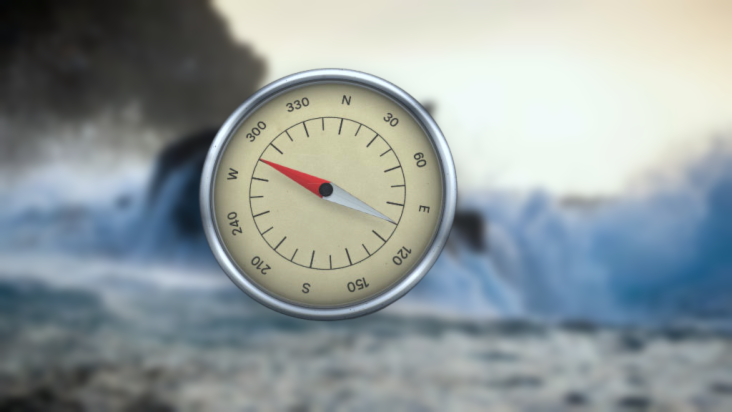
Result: 285
